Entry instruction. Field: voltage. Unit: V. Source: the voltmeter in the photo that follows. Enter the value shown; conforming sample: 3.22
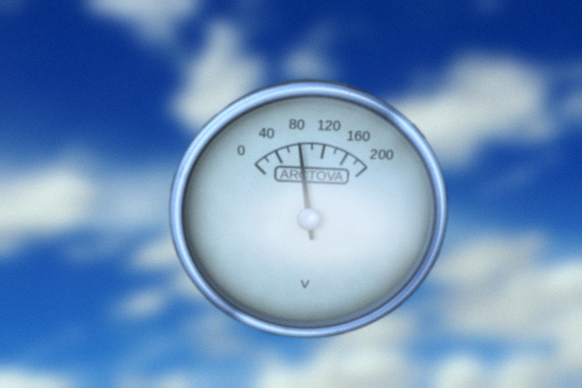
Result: 80
